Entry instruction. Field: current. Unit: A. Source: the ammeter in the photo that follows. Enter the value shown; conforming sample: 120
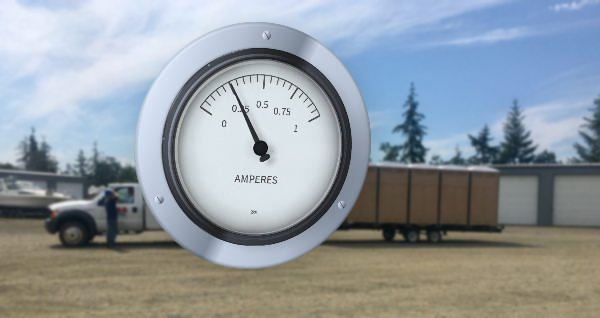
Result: 0.25
